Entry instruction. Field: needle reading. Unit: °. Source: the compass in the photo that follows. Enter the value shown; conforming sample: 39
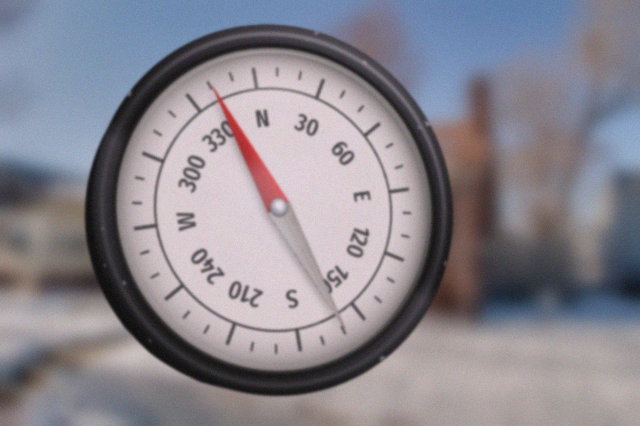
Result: 340
